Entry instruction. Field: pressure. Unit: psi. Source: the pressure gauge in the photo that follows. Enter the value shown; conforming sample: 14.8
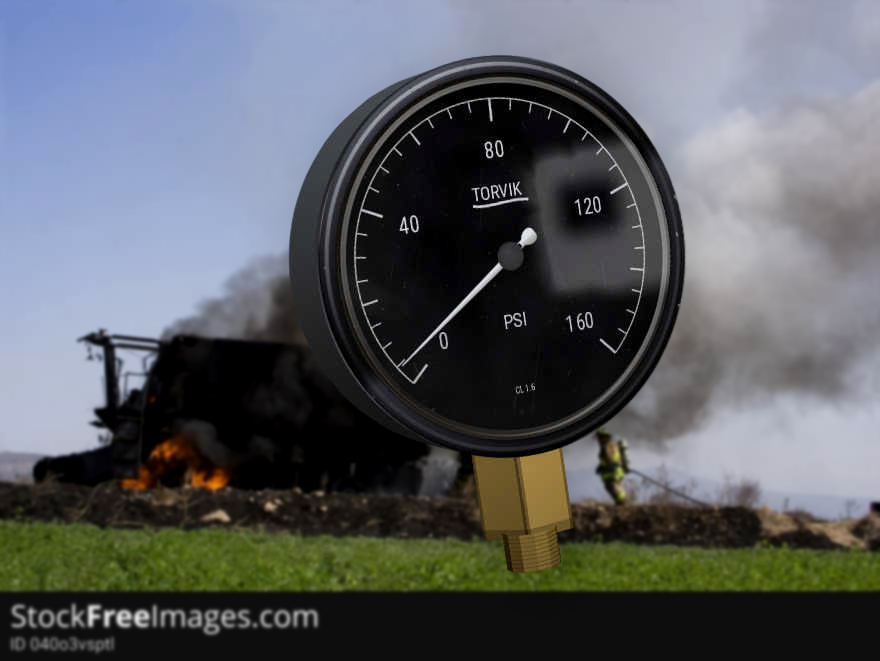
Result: 5
